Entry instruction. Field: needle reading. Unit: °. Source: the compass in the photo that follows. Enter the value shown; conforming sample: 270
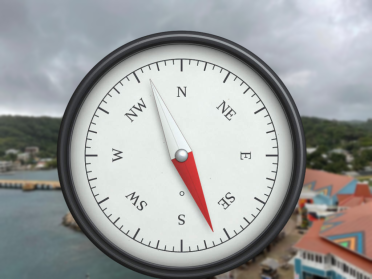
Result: 157.5
